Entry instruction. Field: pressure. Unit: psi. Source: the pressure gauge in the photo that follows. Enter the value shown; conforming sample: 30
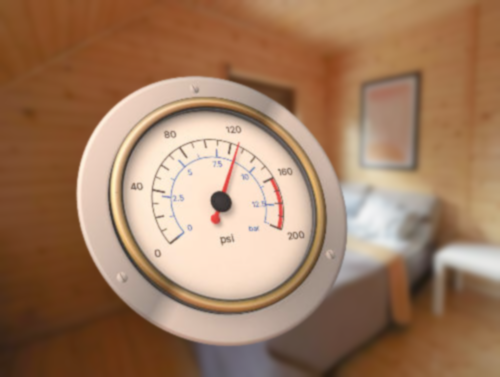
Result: 125
